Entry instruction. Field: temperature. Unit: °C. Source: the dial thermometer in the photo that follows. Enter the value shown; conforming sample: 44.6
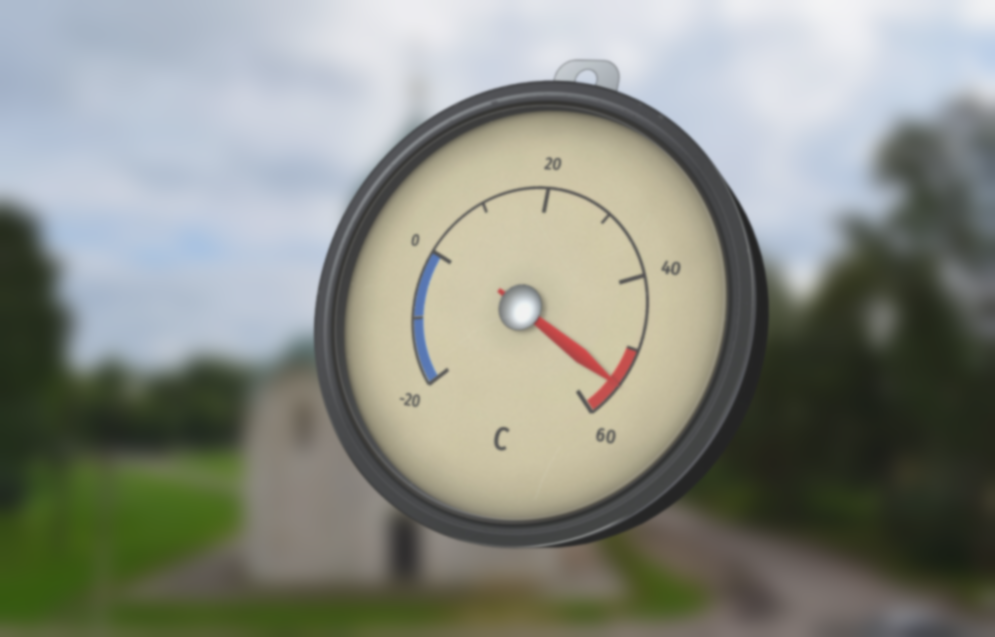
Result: 55
